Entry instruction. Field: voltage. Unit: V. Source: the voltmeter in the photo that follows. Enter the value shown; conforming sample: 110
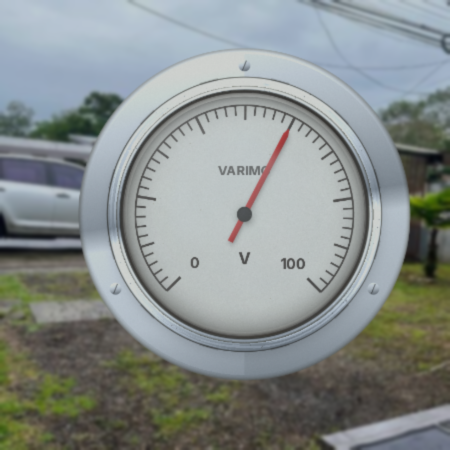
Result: 60
